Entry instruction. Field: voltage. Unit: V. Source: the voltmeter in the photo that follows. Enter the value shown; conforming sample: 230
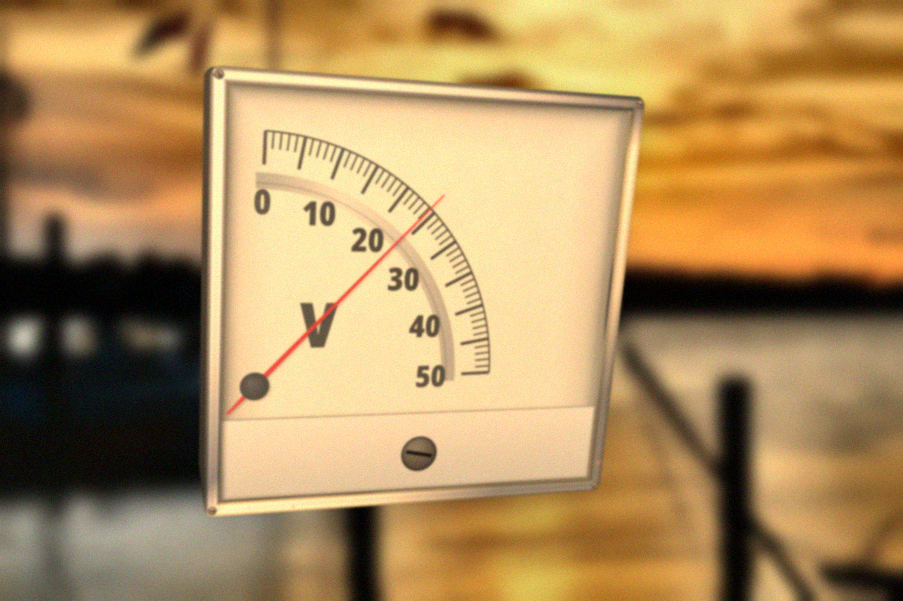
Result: 24
